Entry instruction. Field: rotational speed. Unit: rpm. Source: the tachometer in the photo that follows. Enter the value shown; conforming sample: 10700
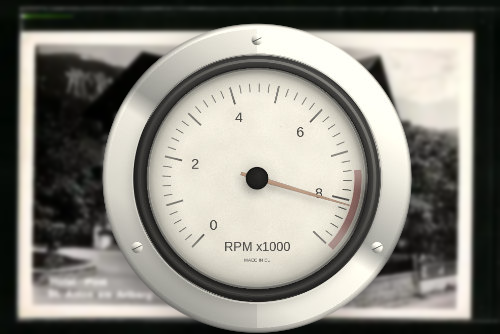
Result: 8100
